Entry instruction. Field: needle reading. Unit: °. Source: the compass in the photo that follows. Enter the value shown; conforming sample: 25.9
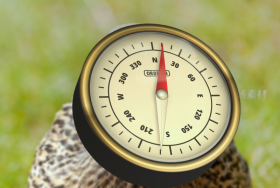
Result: 10
